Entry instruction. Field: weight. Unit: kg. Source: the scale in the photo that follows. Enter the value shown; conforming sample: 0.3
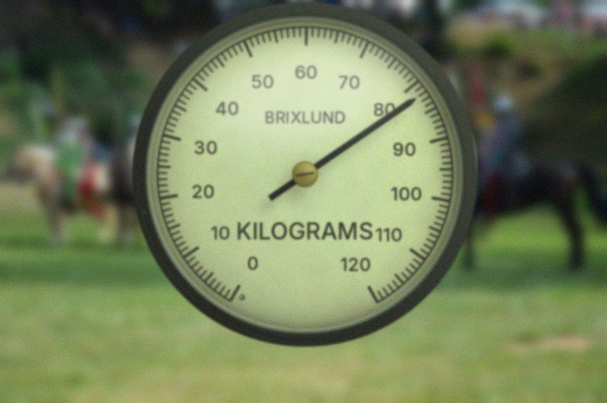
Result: 82
